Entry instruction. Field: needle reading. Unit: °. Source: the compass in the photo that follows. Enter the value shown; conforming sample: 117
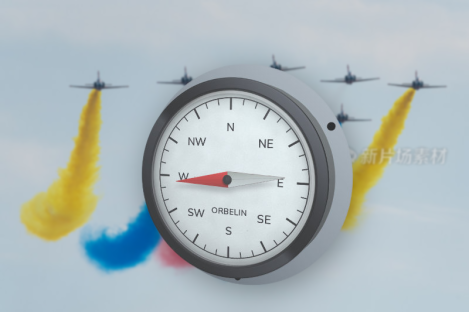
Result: 265
